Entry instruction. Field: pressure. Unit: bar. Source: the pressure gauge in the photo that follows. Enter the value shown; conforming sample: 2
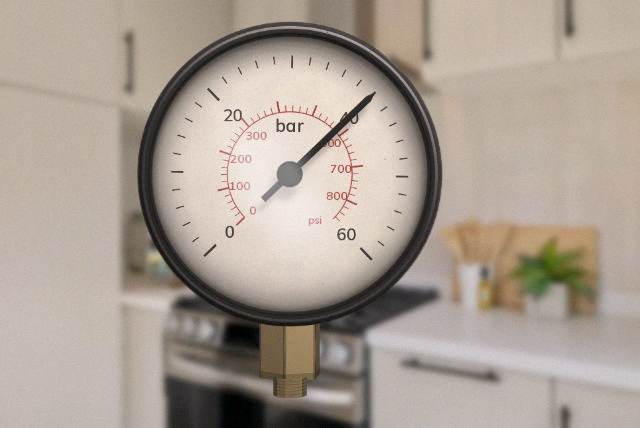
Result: 40
